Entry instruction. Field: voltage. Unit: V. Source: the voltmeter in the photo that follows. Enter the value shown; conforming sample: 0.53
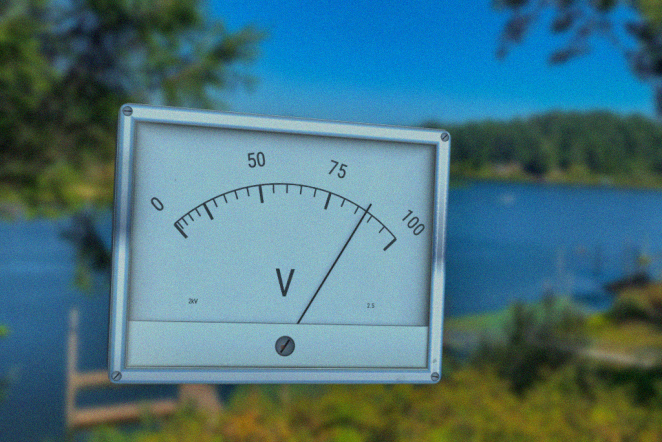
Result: 87.5
